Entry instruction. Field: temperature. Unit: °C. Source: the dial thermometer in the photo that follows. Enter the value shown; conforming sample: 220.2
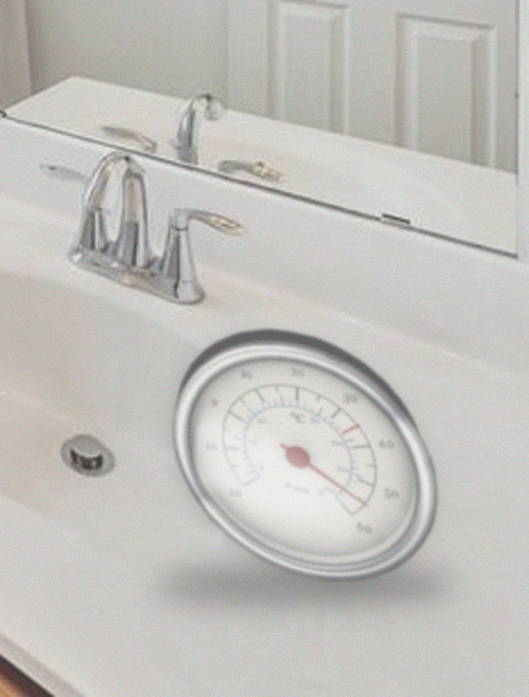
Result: 55
